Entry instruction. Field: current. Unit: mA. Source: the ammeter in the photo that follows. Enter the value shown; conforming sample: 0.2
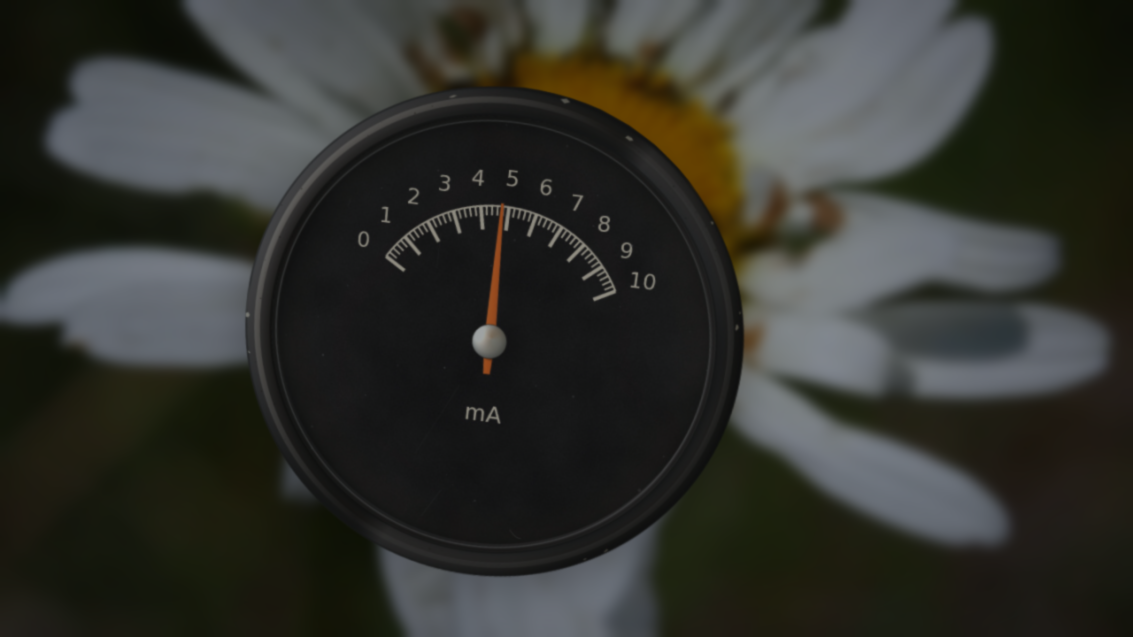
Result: 4.8
